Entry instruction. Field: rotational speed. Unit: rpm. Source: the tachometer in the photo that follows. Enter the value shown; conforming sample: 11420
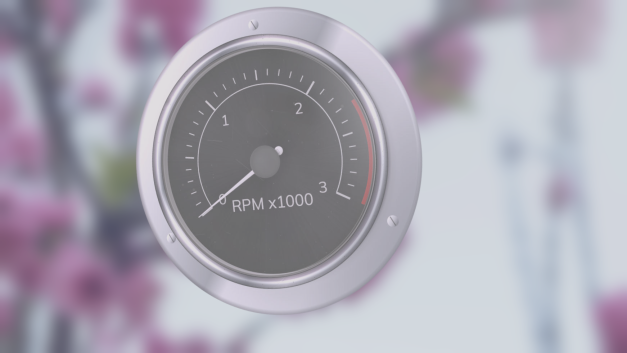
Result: 0
